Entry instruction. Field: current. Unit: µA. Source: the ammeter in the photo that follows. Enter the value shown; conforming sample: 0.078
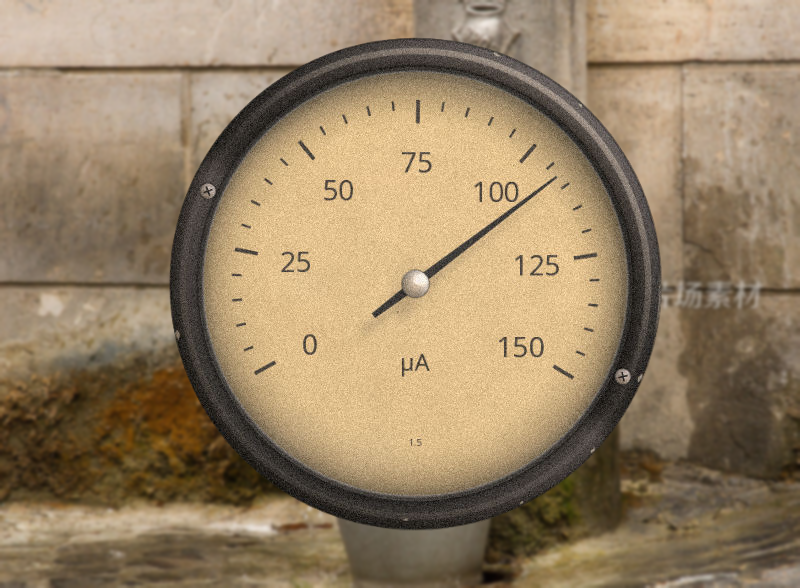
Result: 107.5
